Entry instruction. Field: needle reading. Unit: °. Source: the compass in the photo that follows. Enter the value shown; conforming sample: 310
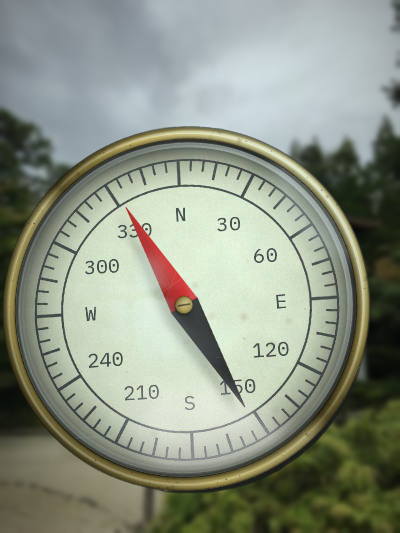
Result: 332.5
